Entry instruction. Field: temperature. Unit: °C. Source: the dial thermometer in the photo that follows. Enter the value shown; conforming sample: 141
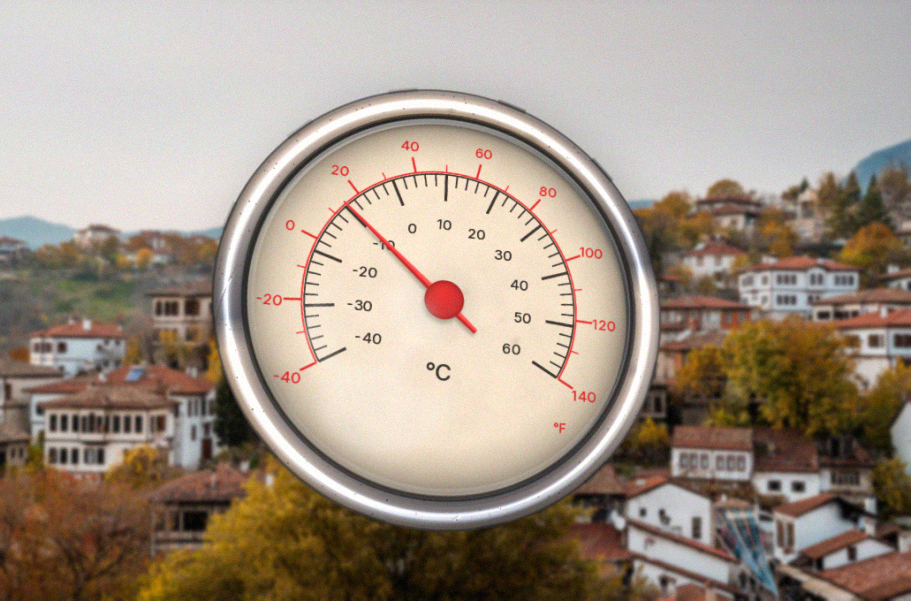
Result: -10
